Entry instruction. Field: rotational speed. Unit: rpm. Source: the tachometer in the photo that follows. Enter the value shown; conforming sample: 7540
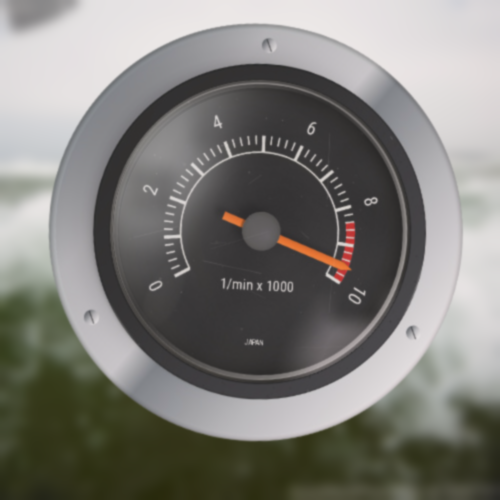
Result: 9600
